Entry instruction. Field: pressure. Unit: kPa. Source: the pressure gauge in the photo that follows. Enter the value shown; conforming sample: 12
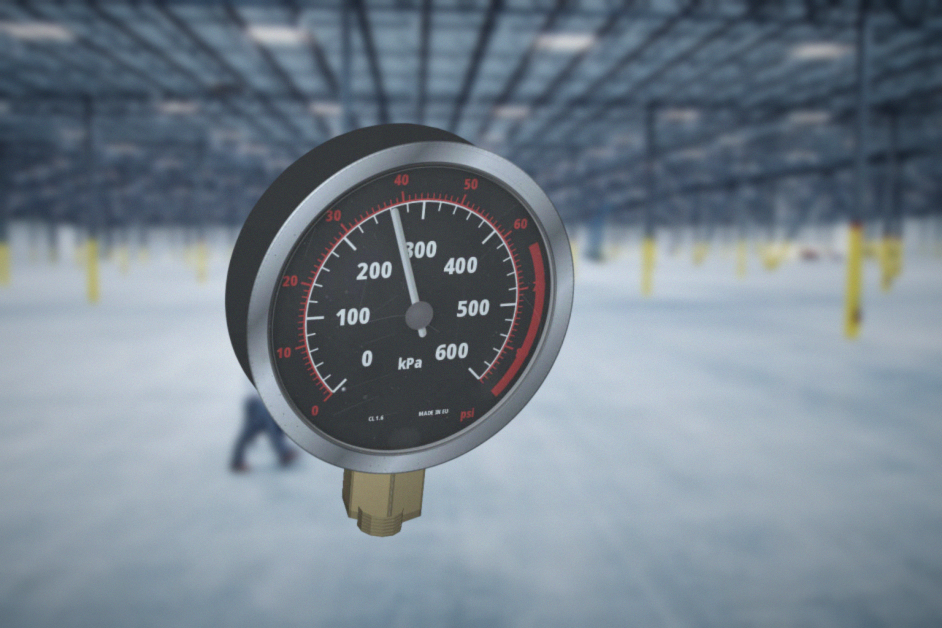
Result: 260
